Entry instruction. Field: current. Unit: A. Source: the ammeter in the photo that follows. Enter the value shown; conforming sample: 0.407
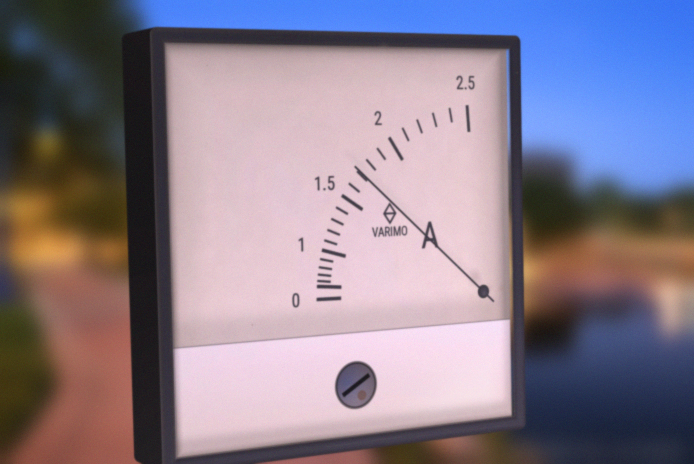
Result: 1.7
